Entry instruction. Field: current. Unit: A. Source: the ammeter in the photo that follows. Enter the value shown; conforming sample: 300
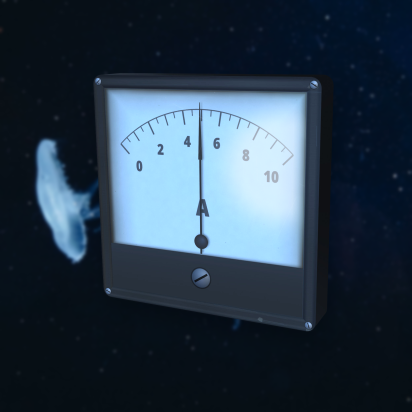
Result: 5
